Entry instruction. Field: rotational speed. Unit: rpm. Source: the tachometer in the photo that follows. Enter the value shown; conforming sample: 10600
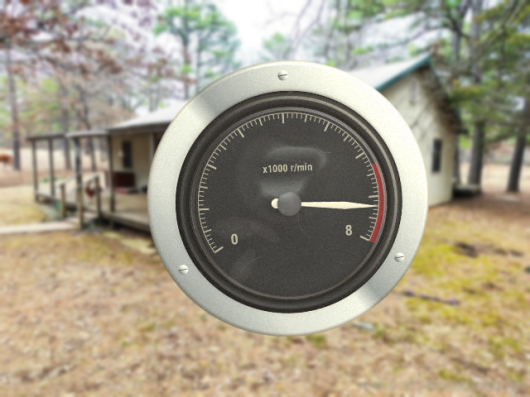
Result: 7200
